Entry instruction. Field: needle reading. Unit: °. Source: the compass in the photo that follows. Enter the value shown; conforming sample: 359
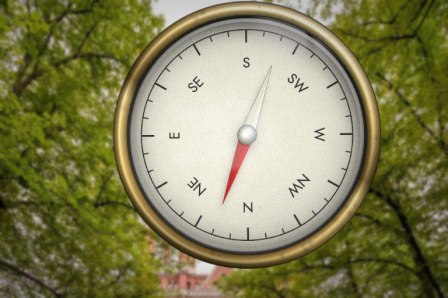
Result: 20
